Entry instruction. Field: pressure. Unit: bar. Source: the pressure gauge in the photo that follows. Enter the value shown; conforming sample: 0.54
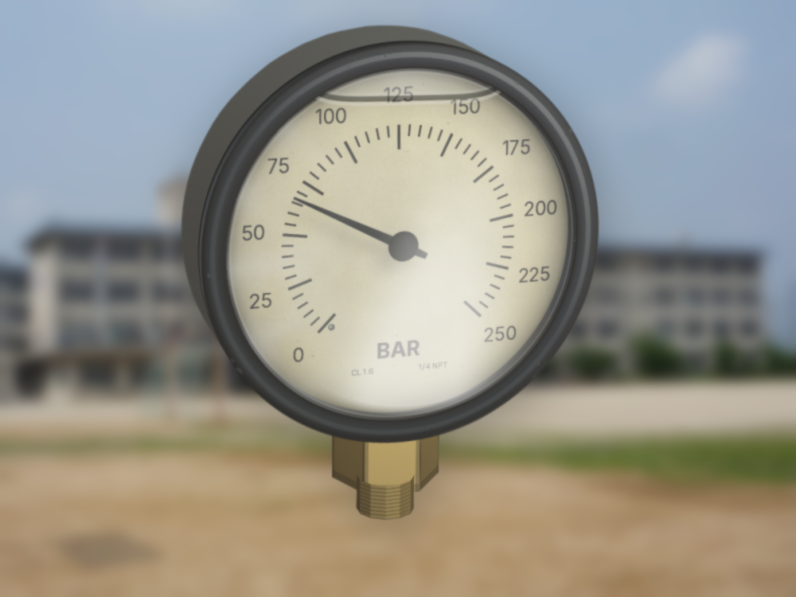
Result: 67.5
